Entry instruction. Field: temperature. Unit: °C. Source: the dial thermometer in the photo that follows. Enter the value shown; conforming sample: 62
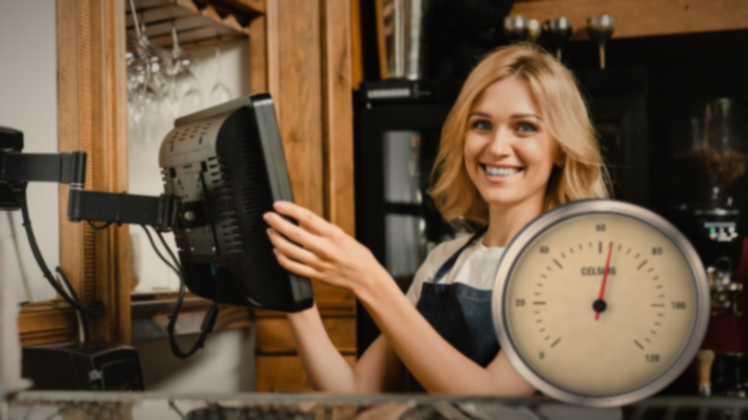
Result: 64
